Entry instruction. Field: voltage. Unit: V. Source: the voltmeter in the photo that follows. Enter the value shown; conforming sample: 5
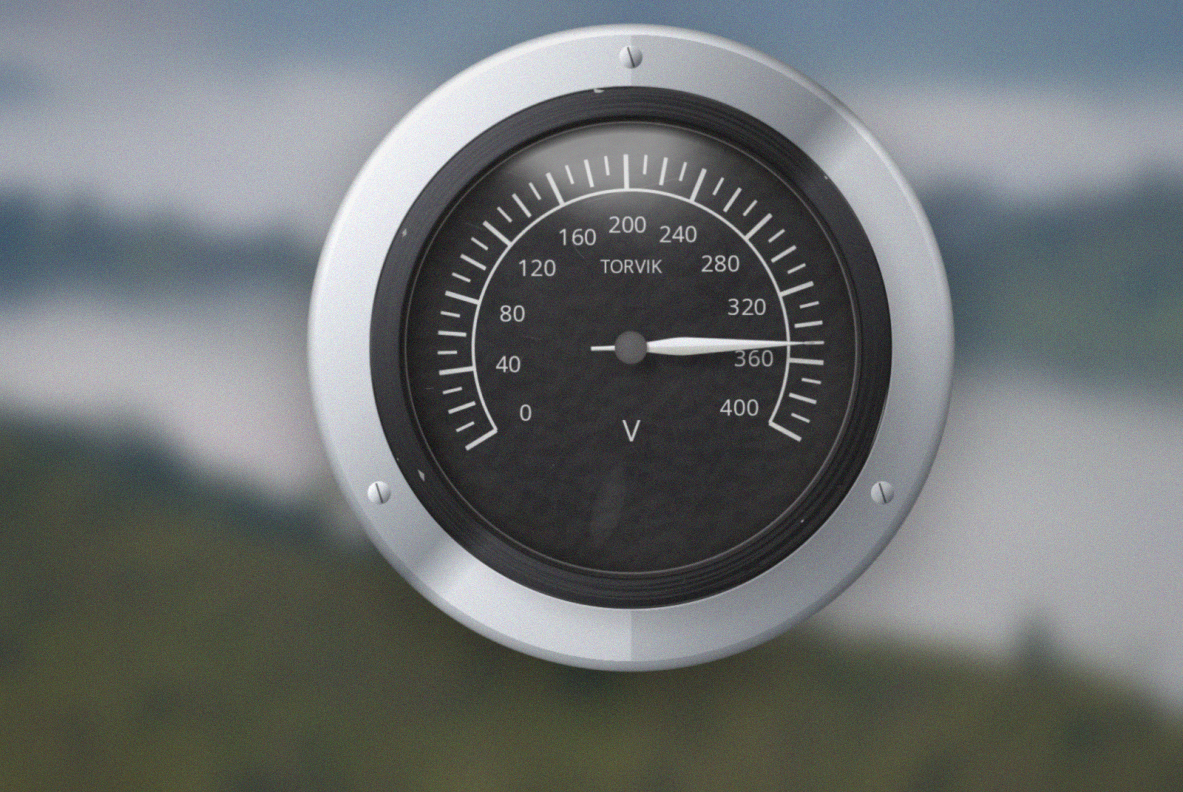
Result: 350
